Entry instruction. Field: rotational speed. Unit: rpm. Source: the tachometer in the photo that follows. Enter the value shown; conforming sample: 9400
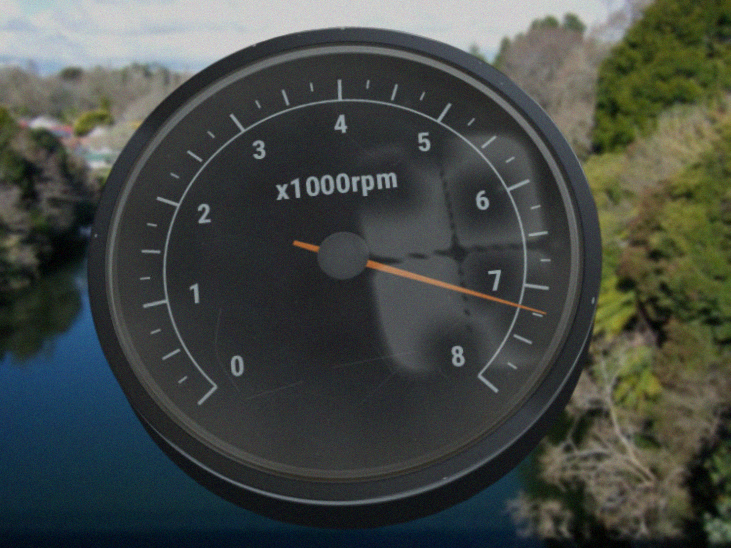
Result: 7250
